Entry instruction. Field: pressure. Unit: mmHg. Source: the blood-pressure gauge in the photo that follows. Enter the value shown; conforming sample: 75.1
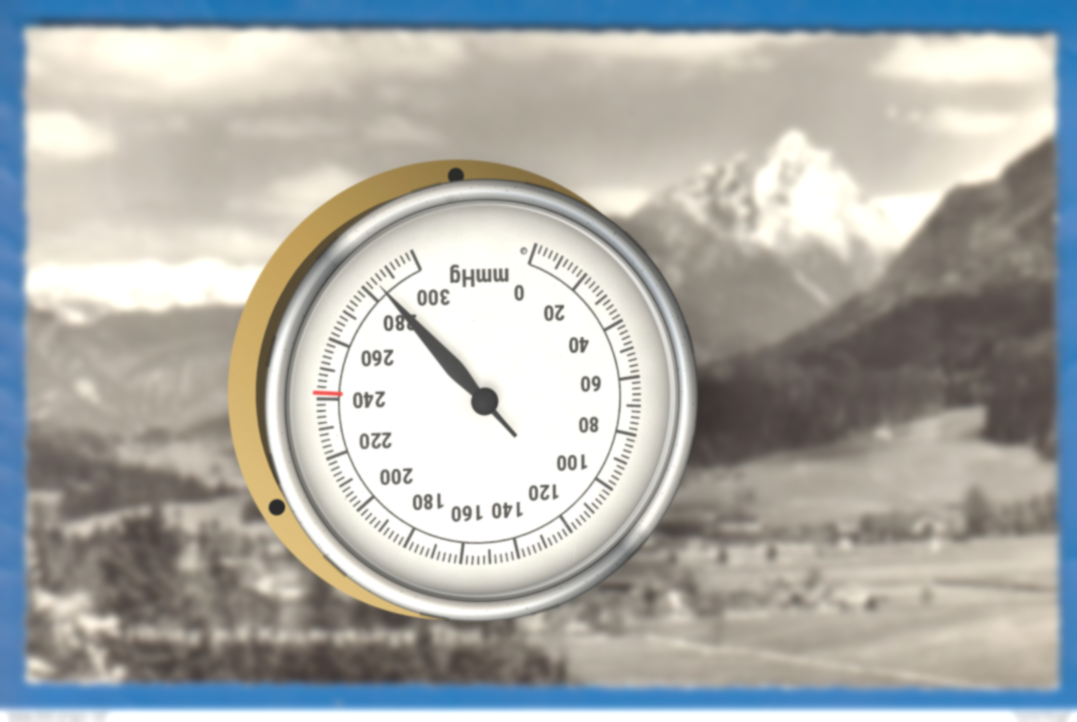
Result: 284
